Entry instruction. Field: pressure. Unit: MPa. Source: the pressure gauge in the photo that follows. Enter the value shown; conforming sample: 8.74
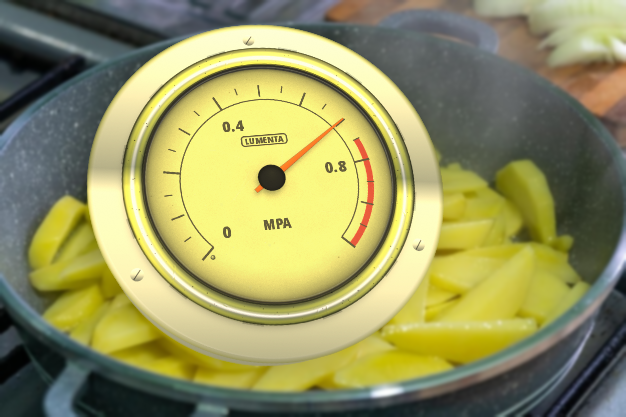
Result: 0.7
